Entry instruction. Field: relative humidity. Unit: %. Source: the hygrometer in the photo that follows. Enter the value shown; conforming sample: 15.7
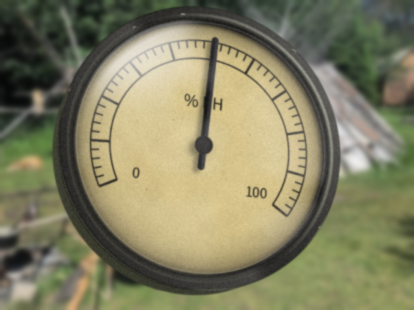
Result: 50
